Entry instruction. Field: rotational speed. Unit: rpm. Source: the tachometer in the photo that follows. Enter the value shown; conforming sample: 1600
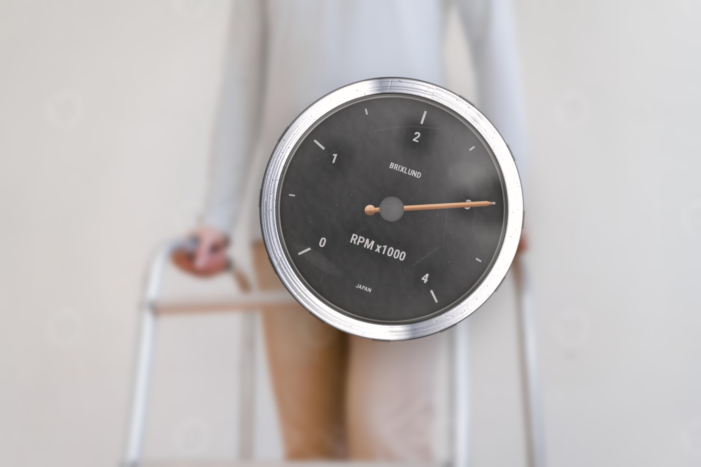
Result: 3000
